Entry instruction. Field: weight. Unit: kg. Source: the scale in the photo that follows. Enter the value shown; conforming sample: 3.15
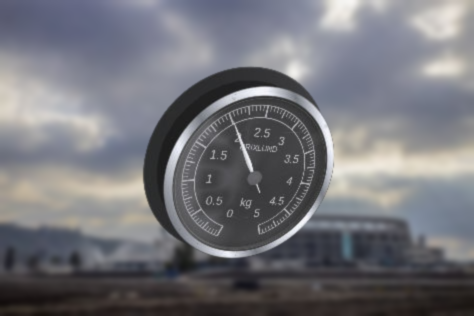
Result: 2
